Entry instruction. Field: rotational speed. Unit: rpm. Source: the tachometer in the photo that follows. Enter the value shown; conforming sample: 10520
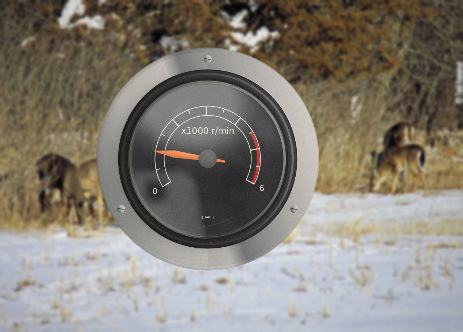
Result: 1000
